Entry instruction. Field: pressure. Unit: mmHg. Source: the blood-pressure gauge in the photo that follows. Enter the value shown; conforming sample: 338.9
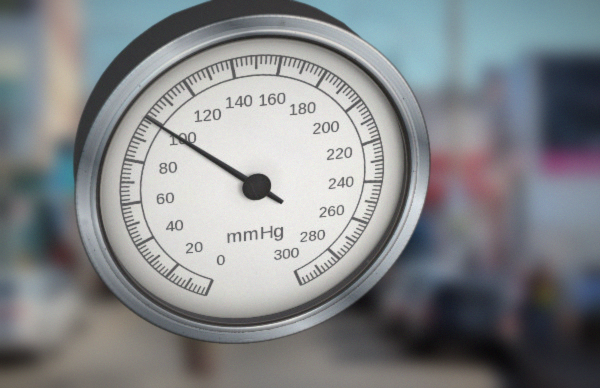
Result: 100
